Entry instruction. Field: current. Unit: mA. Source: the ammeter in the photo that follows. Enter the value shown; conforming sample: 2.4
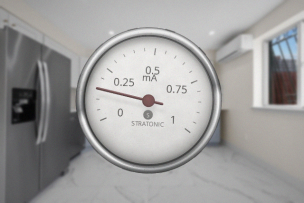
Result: 0.15
